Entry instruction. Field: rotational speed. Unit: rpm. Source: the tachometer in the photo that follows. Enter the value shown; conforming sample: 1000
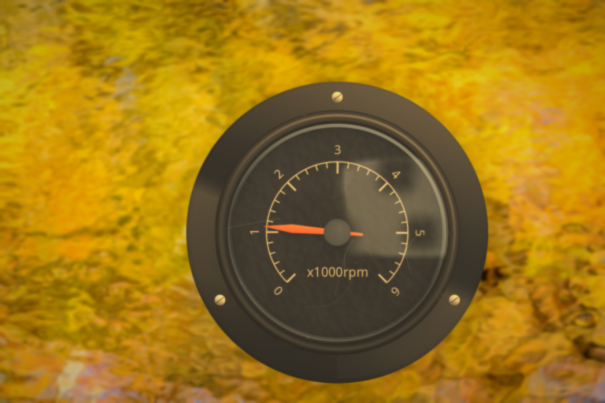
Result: 1100
